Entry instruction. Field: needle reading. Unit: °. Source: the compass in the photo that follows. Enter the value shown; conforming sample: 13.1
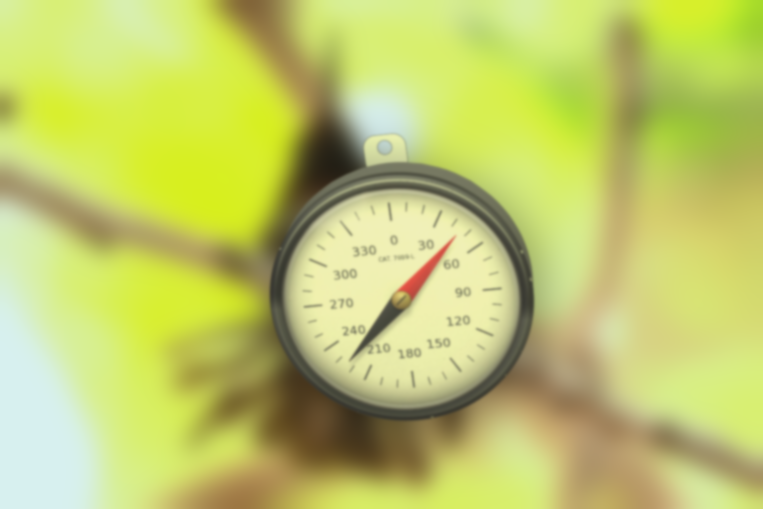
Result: 45
